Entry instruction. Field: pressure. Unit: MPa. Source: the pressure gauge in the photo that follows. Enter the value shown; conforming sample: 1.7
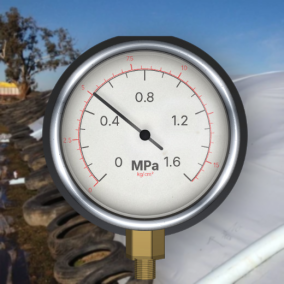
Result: 0.5
